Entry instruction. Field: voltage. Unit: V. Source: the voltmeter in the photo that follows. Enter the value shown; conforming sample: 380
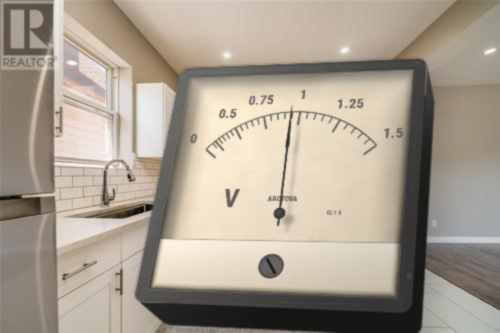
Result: 0.95
